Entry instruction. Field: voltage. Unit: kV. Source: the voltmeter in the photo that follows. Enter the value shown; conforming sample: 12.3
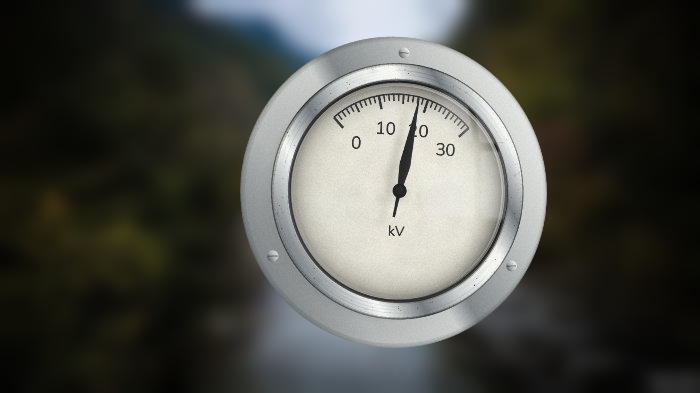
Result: 18
